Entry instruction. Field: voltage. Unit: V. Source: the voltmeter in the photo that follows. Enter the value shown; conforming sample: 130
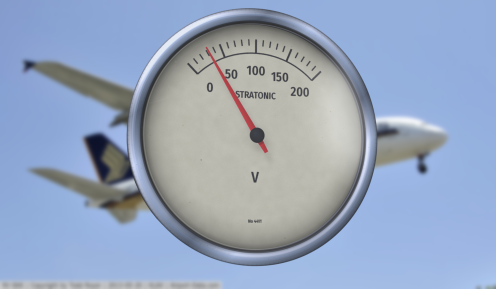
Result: 30
